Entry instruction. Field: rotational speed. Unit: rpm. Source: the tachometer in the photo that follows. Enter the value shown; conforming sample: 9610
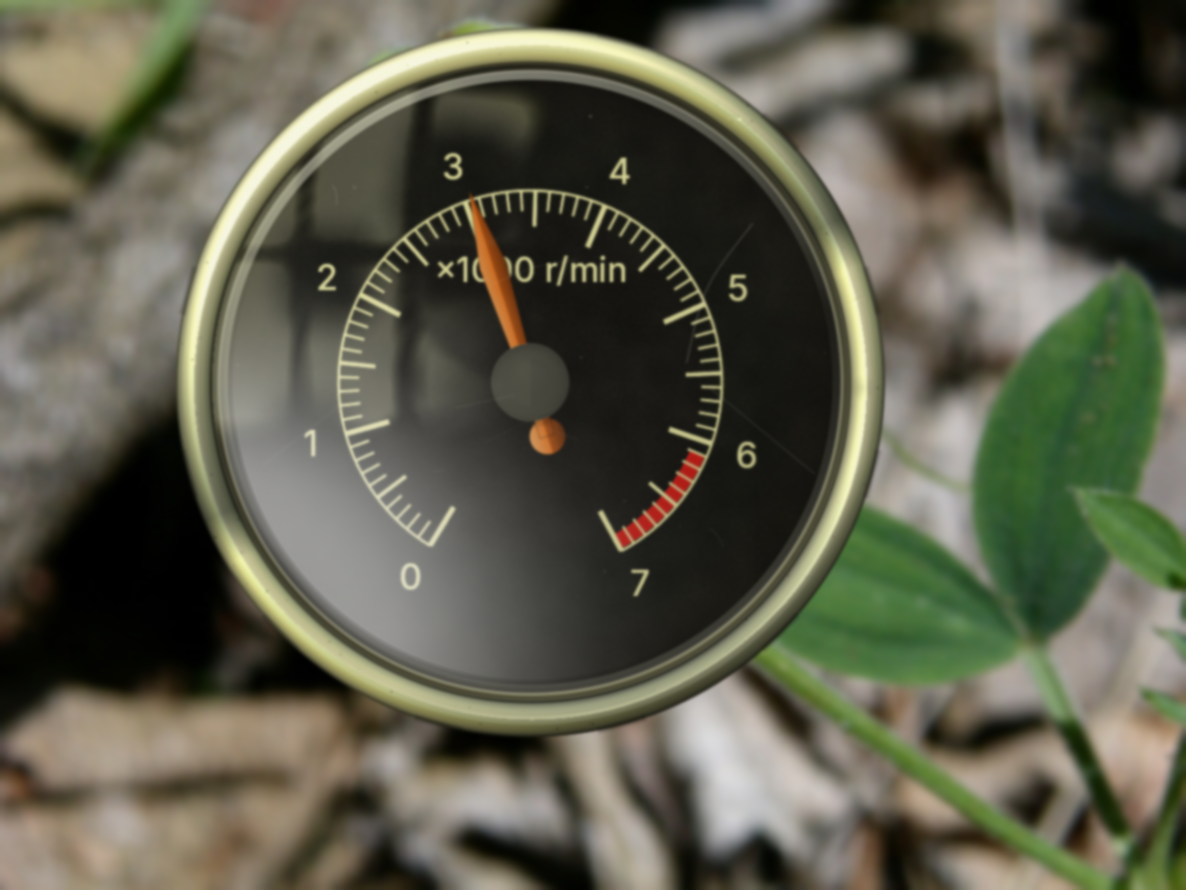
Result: 3050
